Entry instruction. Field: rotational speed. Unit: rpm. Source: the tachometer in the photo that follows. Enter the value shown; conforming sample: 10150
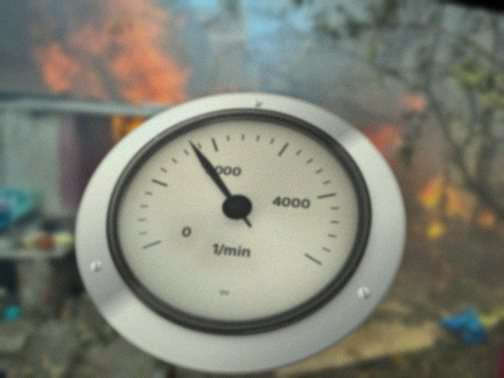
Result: 1700
